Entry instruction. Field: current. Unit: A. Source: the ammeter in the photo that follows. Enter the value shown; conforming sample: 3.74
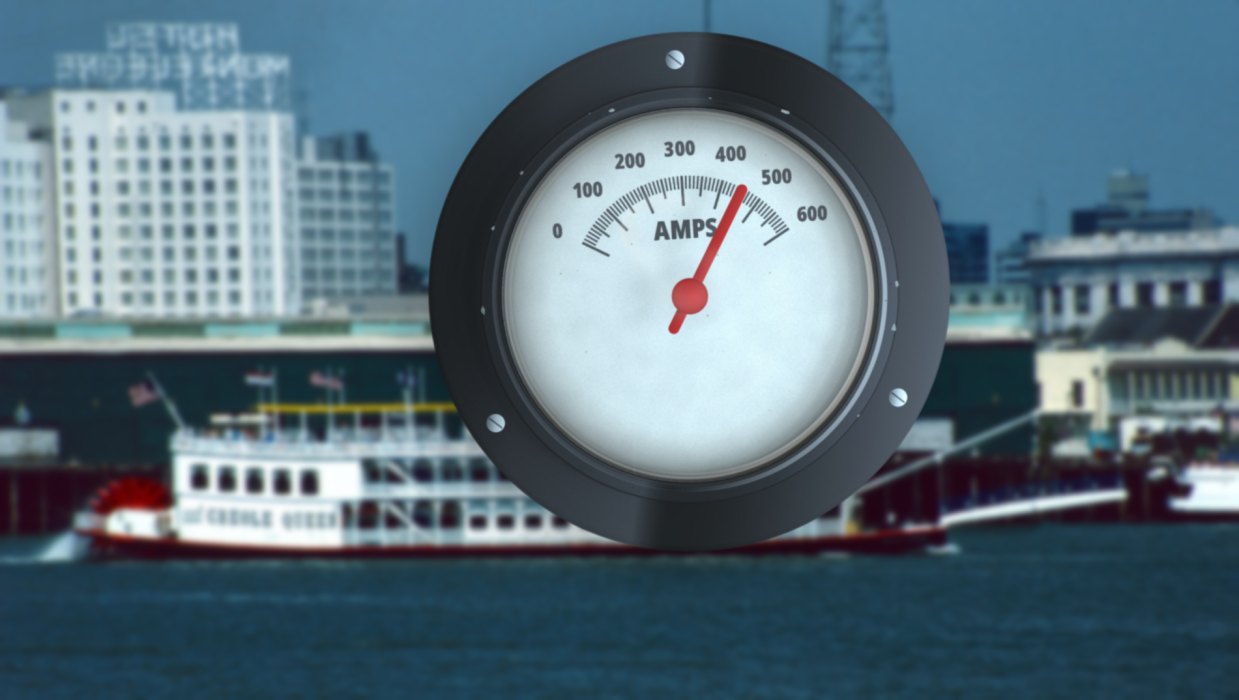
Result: 450
